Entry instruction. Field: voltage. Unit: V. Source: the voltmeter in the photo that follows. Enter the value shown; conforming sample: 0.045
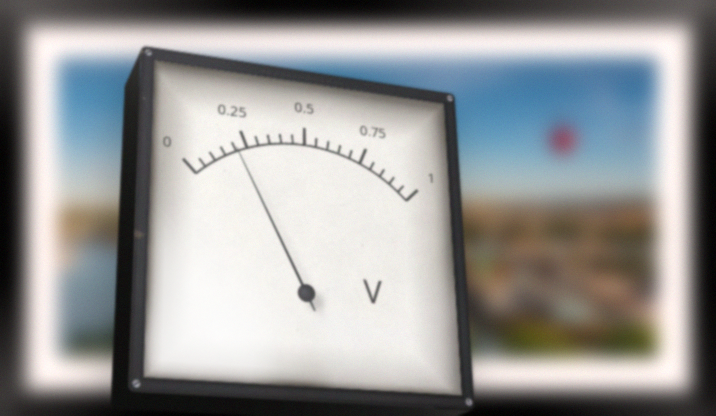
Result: 0.2
